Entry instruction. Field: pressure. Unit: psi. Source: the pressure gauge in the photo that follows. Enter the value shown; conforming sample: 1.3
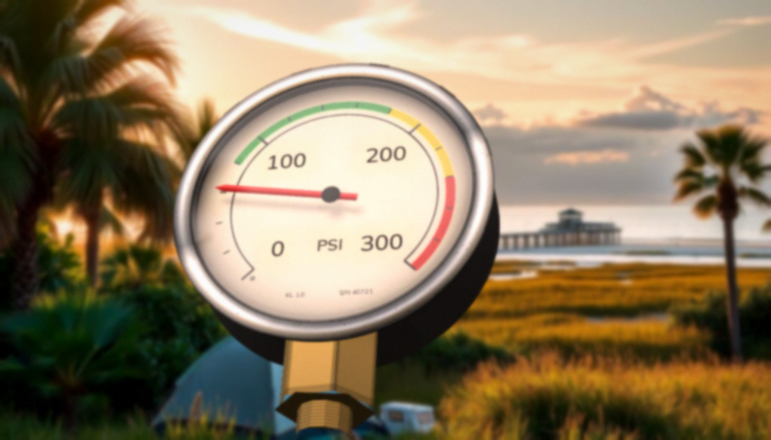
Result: 60
